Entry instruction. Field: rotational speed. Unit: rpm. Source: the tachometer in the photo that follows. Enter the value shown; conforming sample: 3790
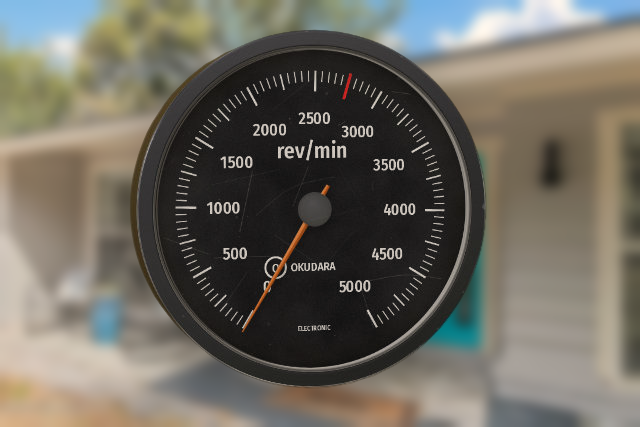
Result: 0
